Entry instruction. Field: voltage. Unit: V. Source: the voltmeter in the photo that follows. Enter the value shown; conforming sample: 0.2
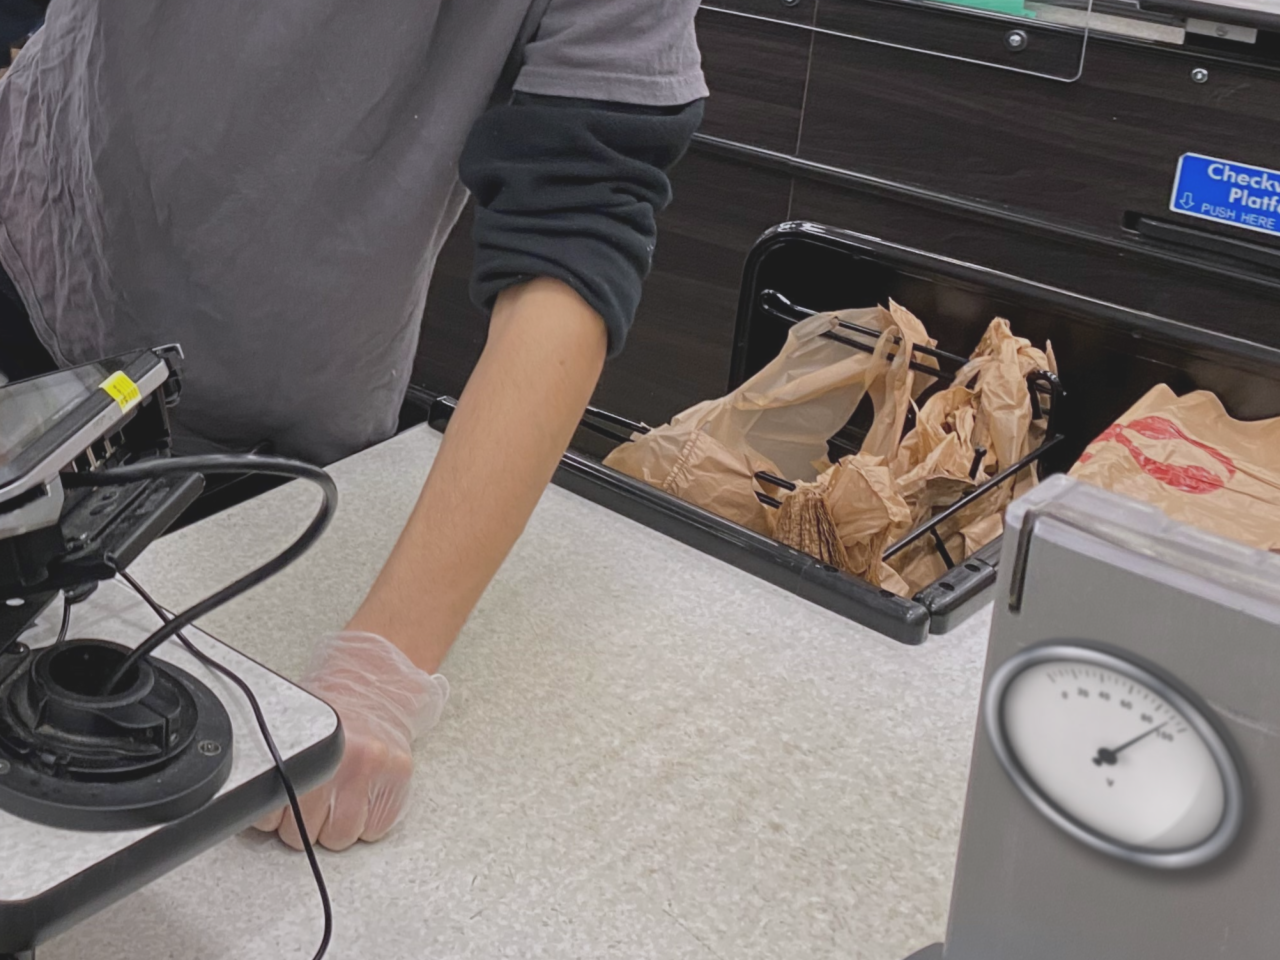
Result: 90
